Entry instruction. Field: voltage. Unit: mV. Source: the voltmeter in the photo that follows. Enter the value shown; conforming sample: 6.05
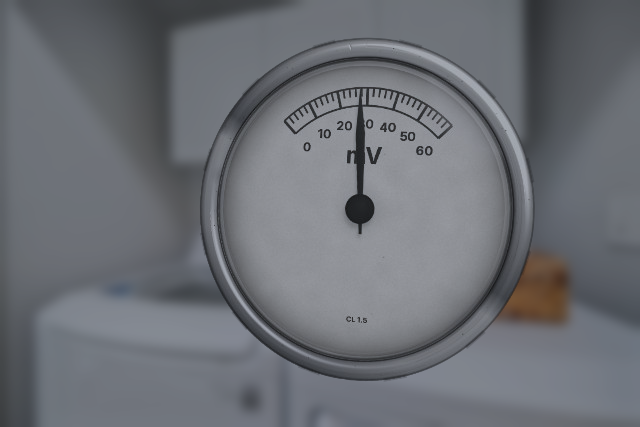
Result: 28
